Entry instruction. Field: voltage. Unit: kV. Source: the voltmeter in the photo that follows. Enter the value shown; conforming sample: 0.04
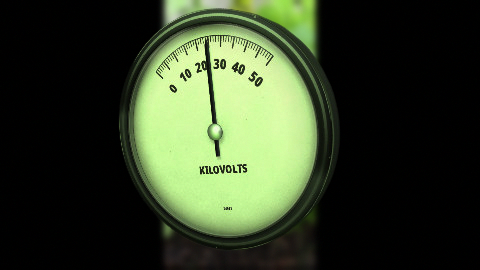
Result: 25
